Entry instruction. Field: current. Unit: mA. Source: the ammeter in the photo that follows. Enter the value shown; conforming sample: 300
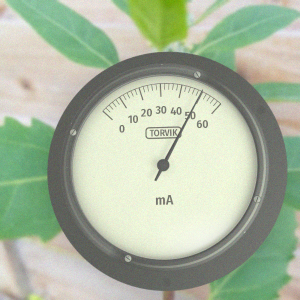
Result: 50
